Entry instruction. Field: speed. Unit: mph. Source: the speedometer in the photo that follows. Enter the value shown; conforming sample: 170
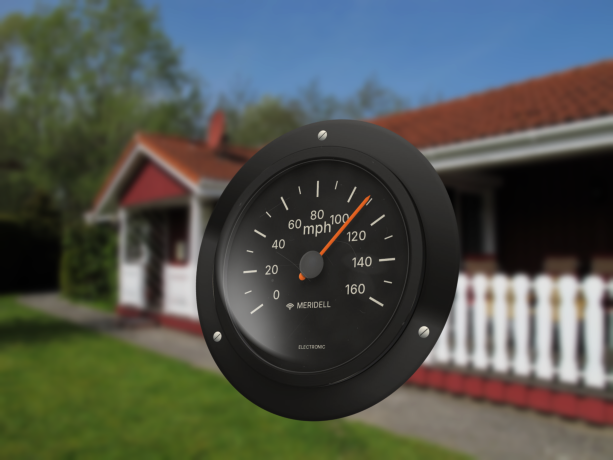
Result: 110
